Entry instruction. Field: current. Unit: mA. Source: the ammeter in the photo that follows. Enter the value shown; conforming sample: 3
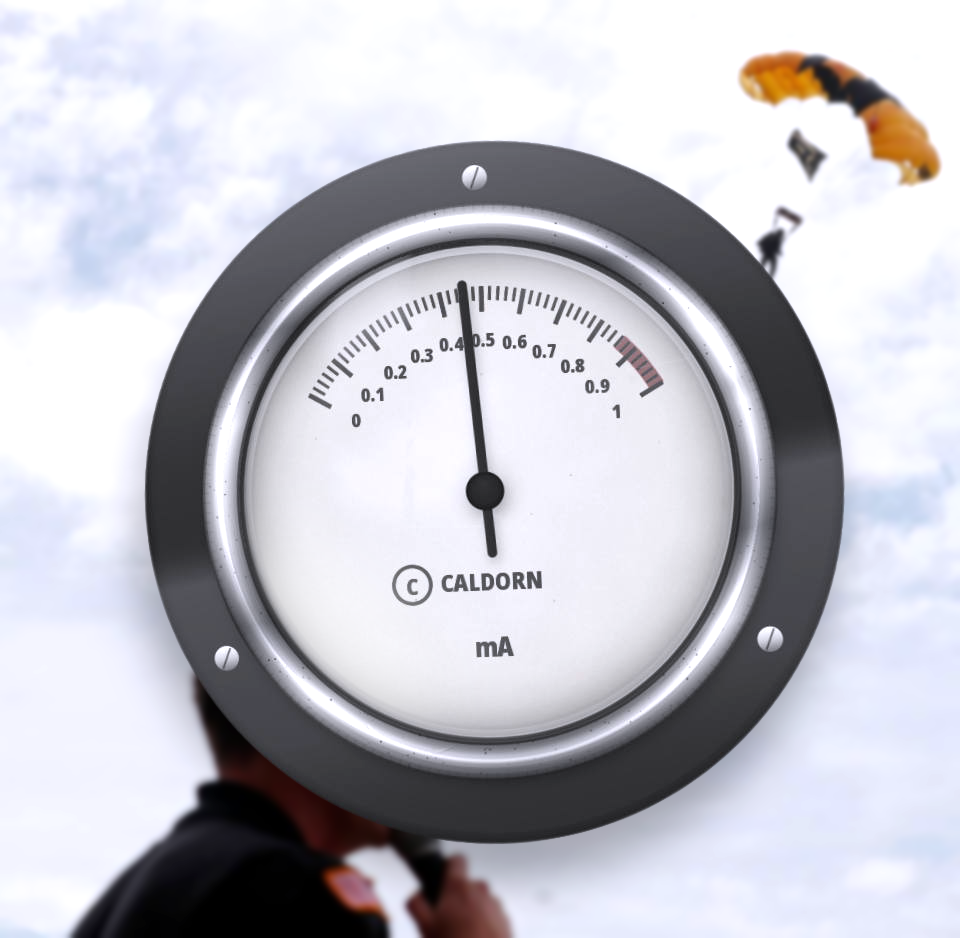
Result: 0.46
